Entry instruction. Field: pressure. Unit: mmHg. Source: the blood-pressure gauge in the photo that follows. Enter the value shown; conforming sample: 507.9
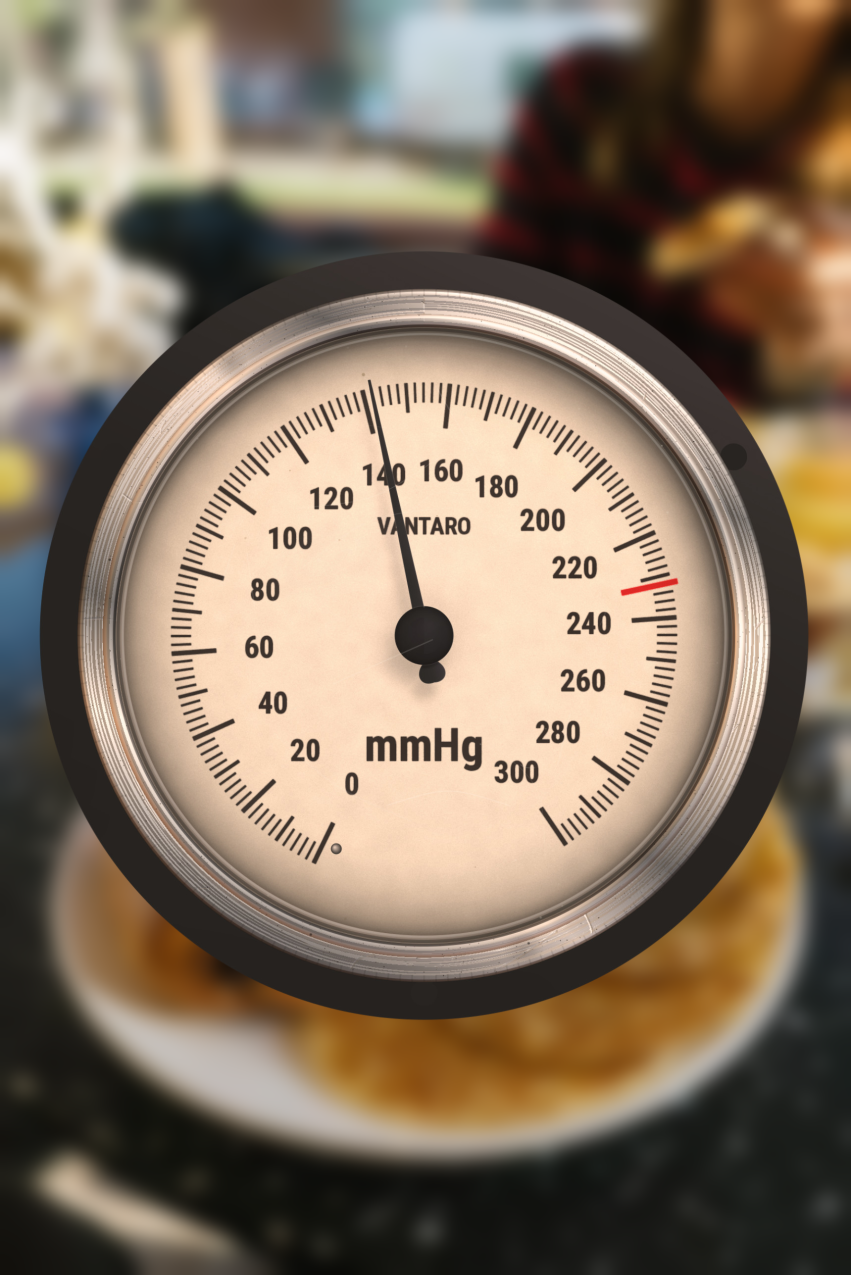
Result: 142
